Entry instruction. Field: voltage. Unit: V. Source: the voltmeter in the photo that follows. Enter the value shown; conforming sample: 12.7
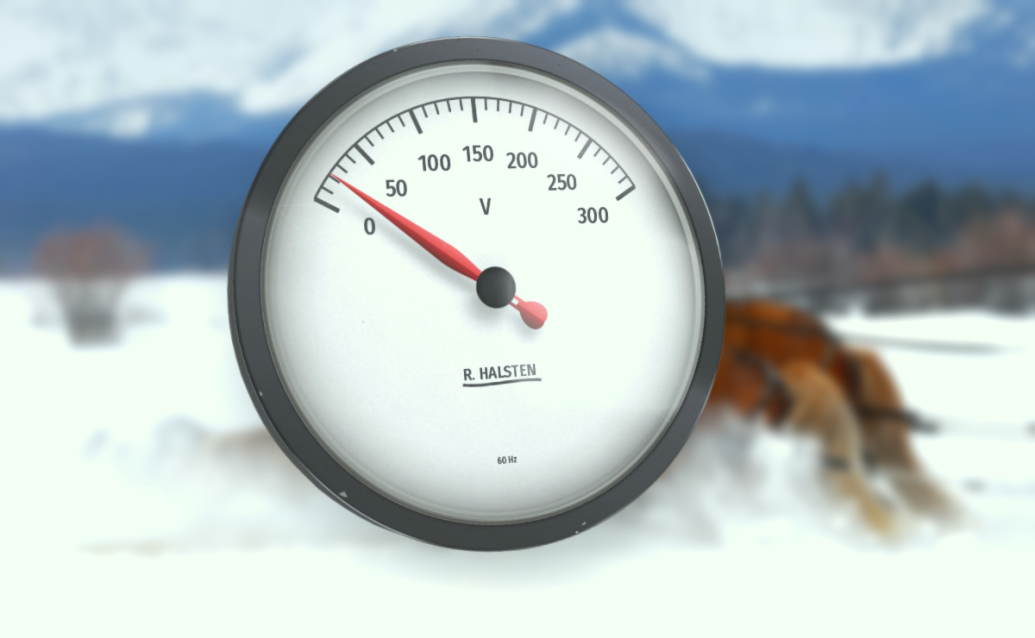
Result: 20
